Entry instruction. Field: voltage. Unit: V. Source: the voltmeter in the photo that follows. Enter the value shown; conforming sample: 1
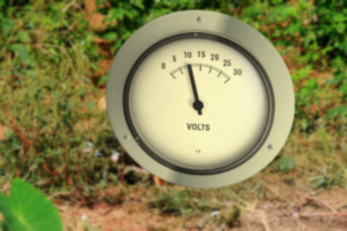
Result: 10
